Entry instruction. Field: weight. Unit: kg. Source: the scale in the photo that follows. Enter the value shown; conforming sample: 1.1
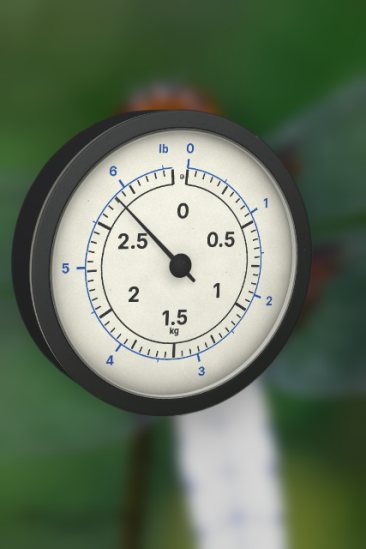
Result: 2.65
